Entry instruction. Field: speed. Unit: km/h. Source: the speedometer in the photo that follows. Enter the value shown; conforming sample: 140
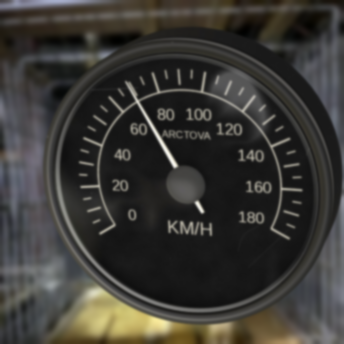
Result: 70
